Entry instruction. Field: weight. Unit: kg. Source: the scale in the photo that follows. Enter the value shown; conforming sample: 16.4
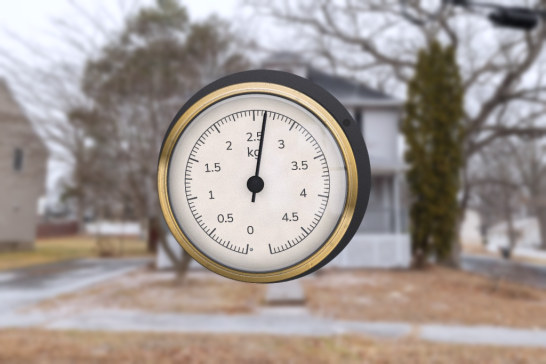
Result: 2.65
